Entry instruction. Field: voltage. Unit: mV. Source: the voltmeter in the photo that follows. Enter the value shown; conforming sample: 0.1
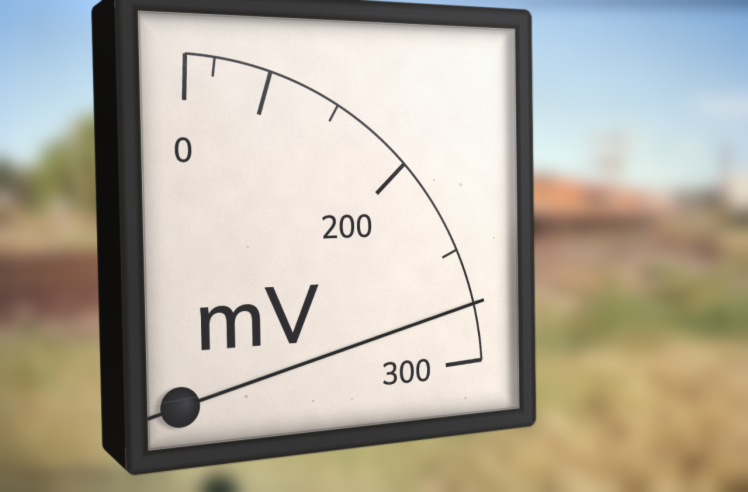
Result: 275
